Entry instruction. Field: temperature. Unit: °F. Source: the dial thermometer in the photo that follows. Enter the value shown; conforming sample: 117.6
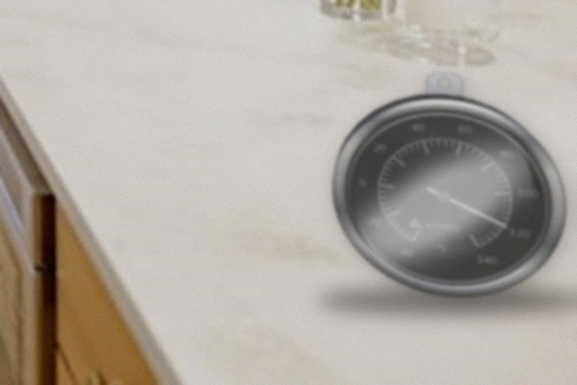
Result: 120
